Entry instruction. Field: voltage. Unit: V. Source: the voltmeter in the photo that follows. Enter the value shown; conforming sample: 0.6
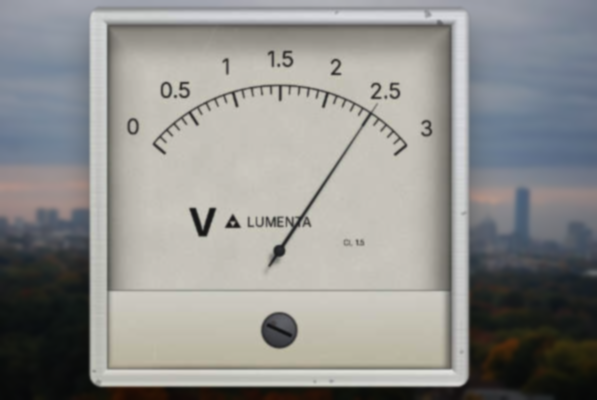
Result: 2.5
